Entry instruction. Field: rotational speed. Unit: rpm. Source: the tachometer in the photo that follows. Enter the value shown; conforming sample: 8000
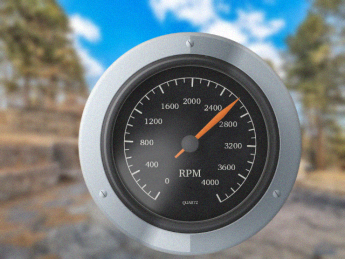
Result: 2600
